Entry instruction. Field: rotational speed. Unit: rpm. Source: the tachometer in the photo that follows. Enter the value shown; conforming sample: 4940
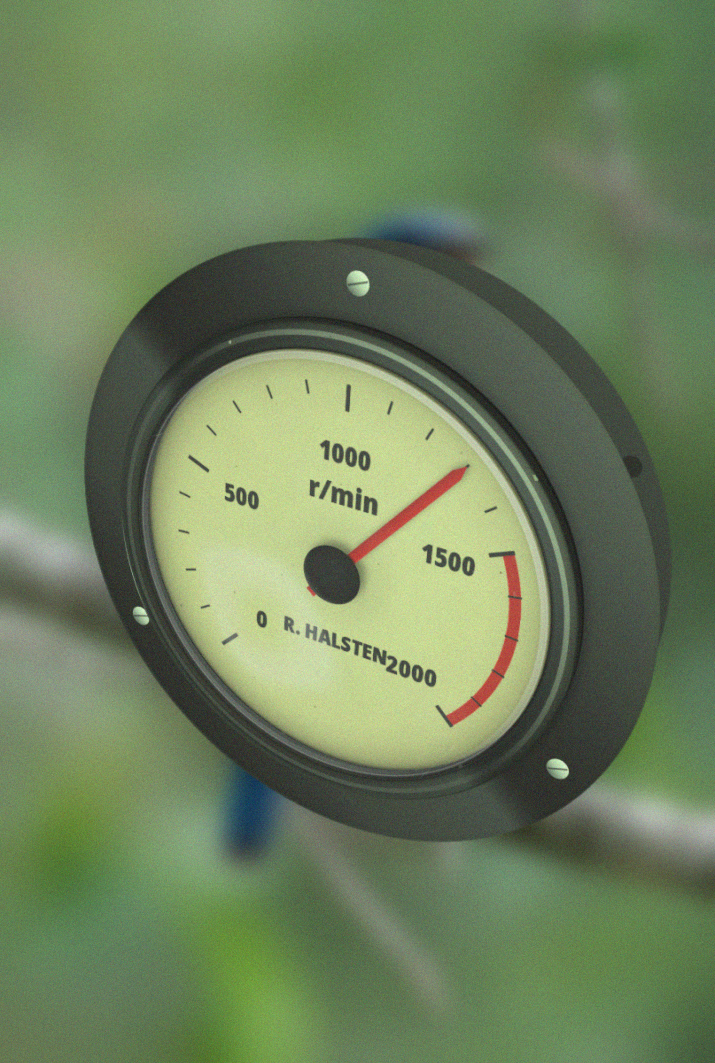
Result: 1300
